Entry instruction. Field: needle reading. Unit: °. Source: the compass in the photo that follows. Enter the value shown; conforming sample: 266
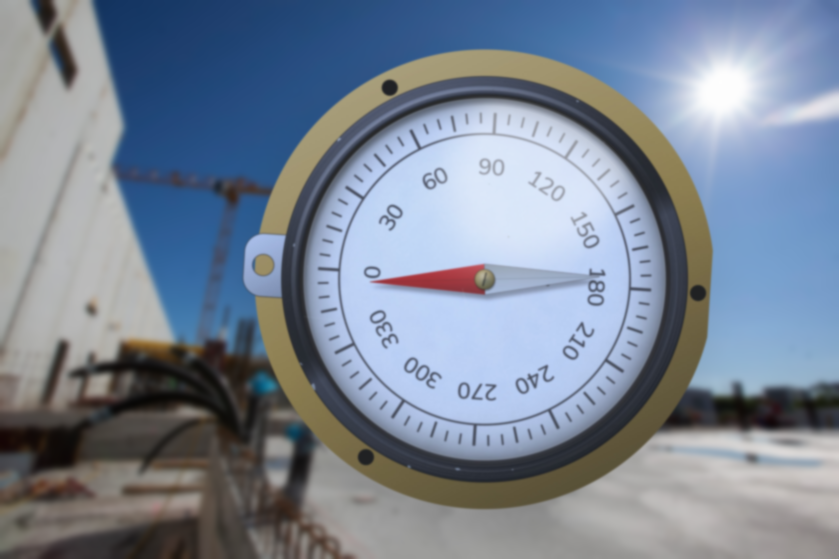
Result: 355
